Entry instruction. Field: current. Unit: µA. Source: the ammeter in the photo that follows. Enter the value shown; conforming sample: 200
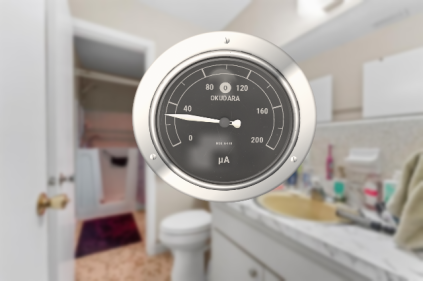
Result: 30
